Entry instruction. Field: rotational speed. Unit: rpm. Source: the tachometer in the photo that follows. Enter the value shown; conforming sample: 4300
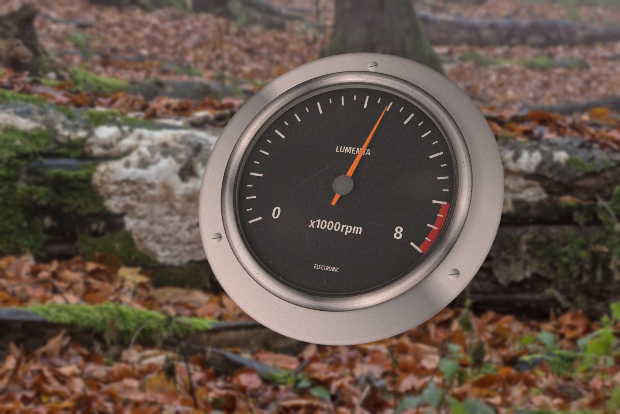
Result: 4500
